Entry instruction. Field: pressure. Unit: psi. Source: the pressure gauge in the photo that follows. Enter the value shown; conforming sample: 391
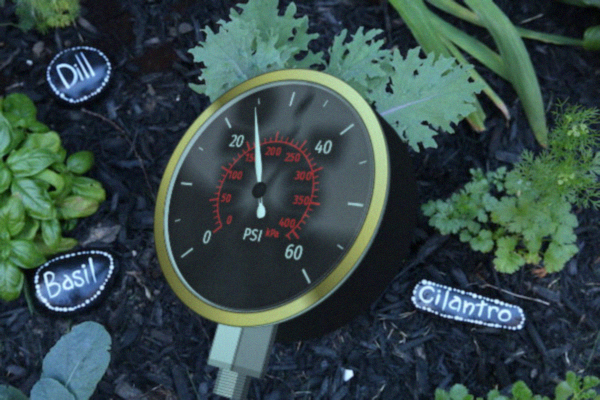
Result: 25
